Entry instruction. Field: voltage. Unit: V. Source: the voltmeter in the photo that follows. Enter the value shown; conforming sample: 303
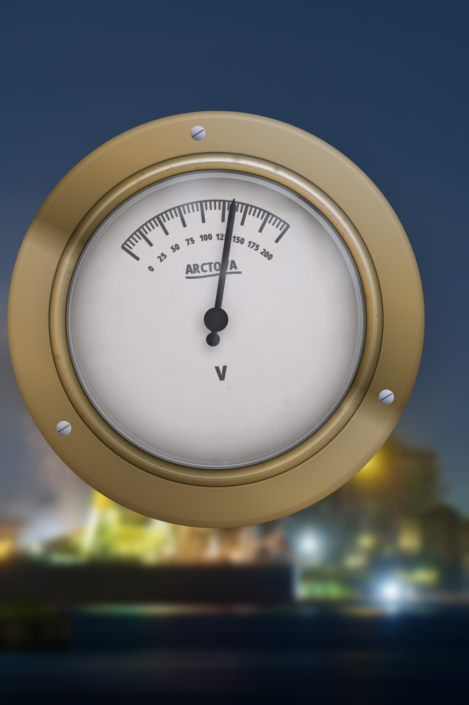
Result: 135
